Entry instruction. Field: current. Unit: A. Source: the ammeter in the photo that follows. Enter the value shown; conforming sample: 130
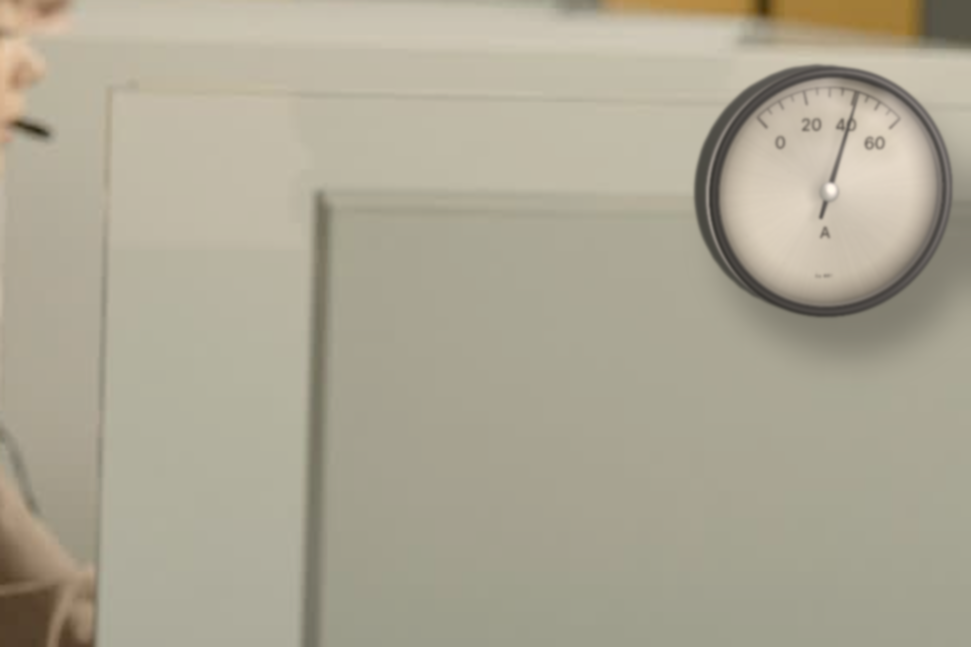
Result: 40
